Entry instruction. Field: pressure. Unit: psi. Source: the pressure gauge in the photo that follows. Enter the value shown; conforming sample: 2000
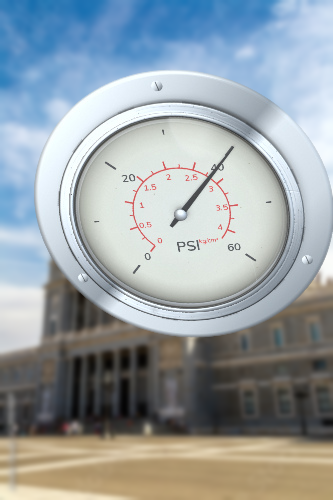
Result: 40
